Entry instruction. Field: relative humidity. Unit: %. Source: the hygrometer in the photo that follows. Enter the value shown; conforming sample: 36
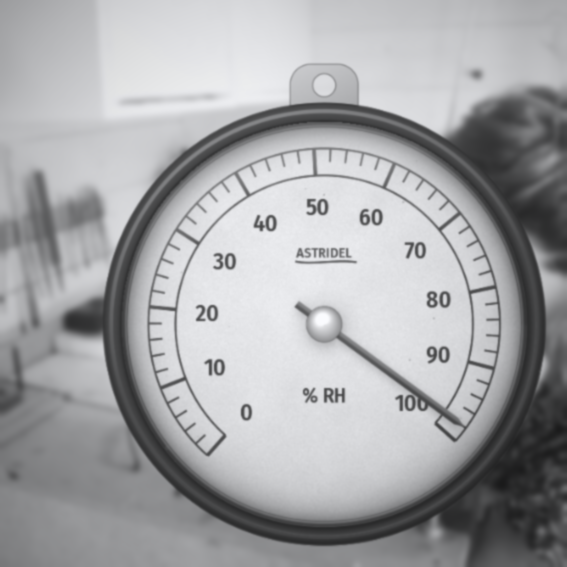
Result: 98
